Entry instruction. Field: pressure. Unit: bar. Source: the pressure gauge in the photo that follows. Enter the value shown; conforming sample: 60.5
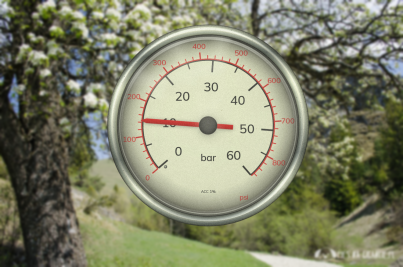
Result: 10
